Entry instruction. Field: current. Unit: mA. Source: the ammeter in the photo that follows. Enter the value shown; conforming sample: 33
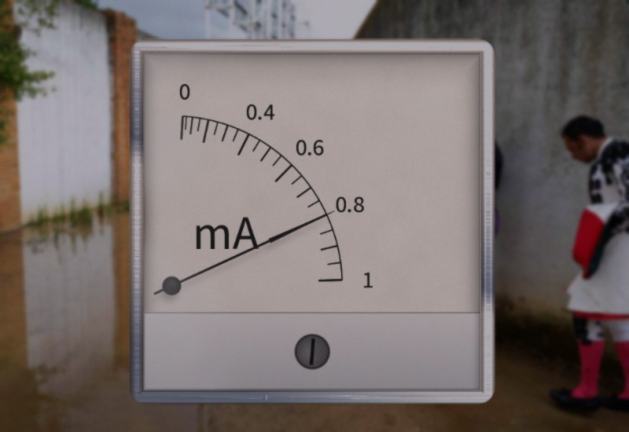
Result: 0.8
